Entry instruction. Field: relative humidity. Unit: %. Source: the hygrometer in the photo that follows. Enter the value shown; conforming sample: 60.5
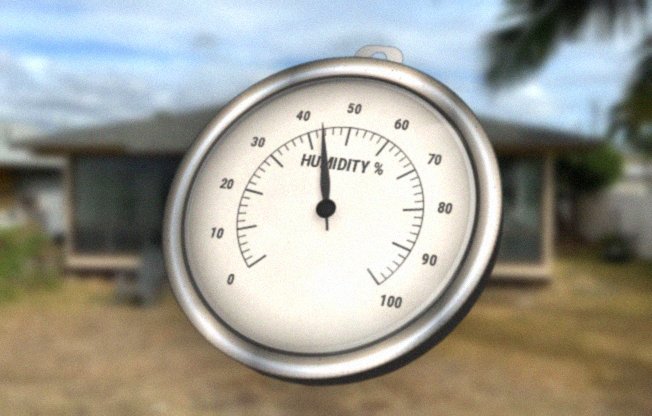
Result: 44
